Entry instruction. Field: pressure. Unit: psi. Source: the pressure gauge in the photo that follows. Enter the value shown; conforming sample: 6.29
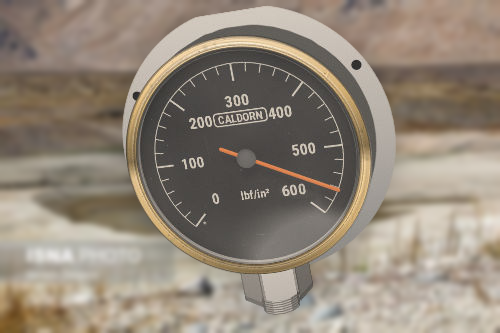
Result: 560
